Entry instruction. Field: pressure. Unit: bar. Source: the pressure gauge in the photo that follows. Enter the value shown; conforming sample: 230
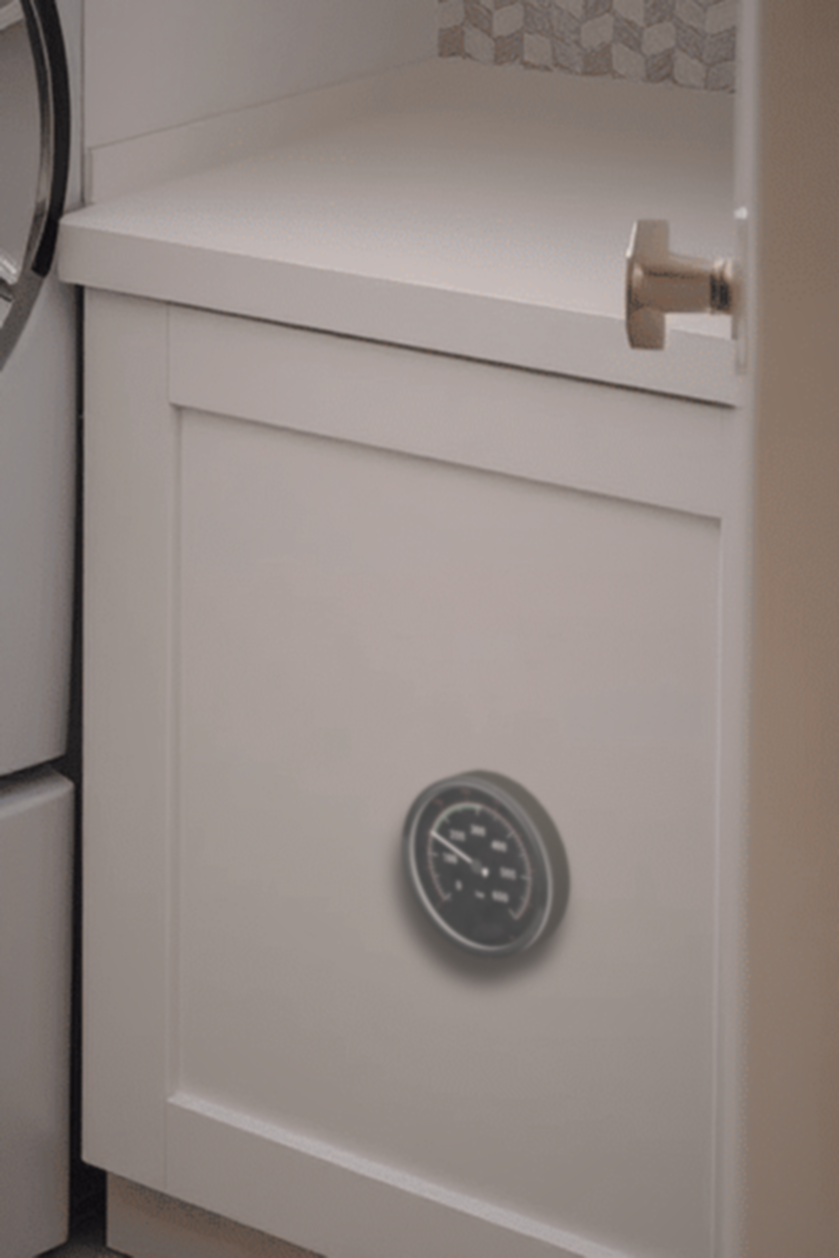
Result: 150
